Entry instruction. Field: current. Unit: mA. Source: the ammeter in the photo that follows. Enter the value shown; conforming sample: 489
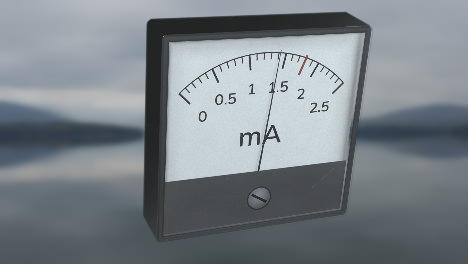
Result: 1.4
